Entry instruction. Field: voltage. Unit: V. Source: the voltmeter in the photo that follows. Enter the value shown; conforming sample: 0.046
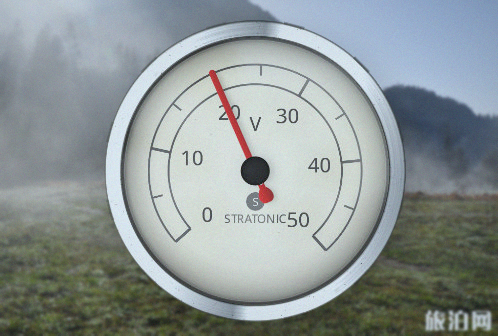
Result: 20
